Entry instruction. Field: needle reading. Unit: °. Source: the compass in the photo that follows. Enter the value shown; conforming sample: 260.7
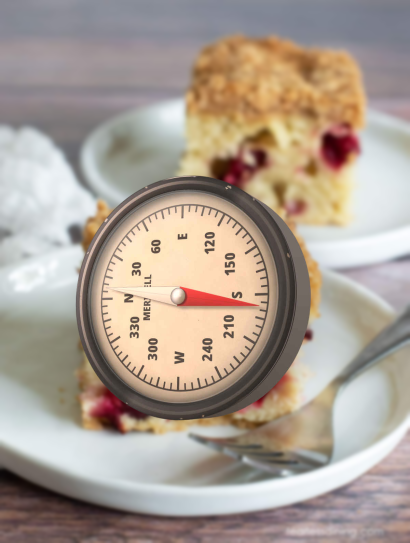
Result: 187.5
